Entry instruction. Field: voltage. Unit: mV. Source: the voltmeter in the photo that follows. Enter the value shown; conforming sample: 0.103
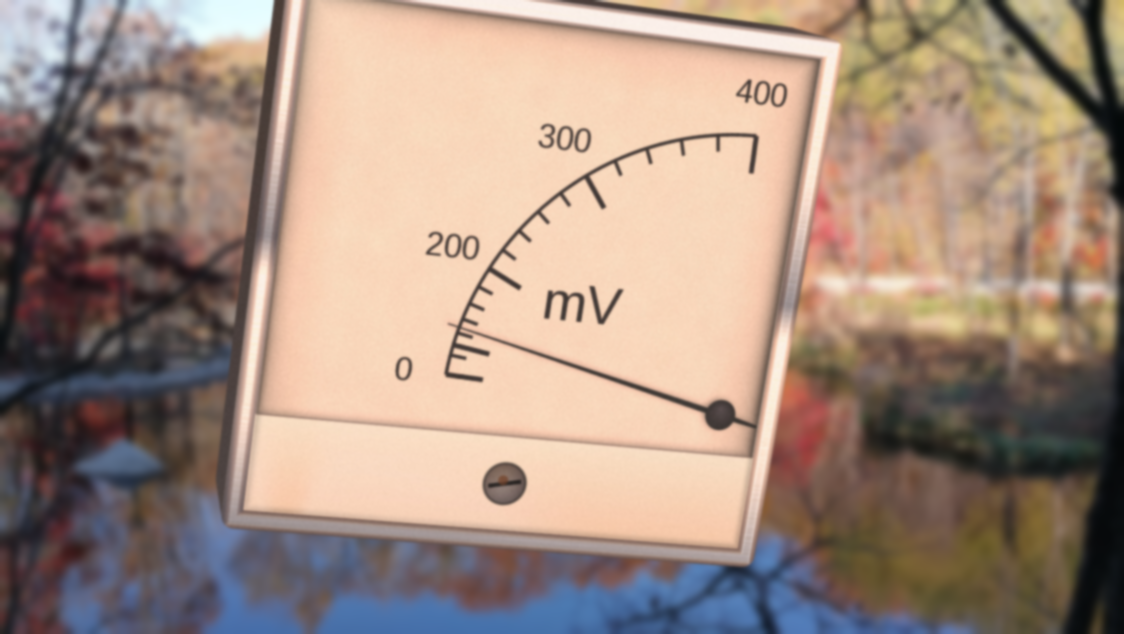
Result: 130
